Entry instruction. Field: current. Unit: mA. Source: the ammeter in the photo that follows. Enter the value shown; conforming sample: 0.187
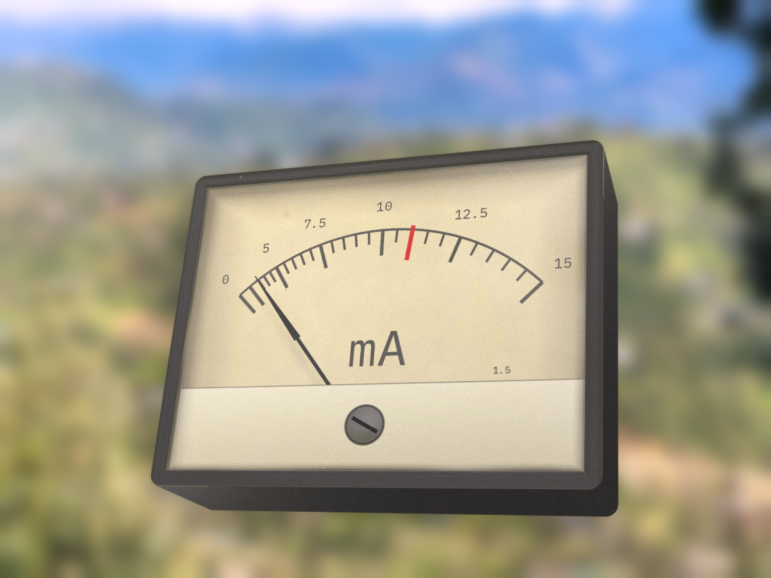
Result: 3.5
